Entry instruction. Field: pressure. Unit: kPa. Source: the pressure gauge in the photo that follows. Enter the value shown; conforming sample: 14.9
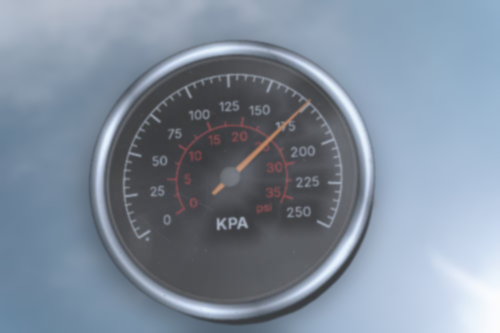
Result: 175
